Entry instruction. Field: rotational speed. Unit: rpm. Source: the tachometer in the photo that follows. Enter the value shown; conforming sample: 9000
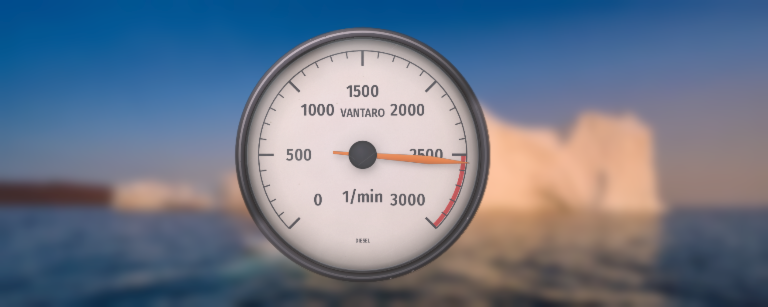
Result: 2550
